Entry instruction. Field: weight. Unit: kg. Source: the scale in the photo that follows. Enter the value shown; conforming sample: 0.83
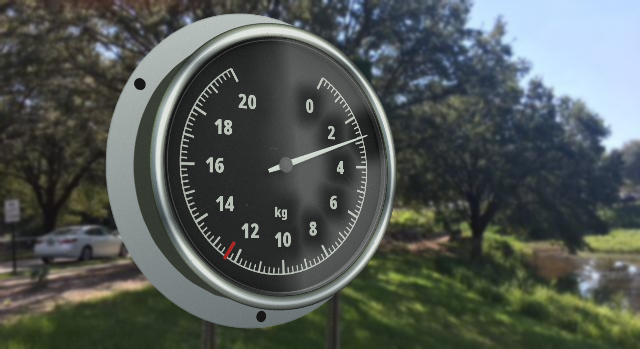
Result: 2.8
